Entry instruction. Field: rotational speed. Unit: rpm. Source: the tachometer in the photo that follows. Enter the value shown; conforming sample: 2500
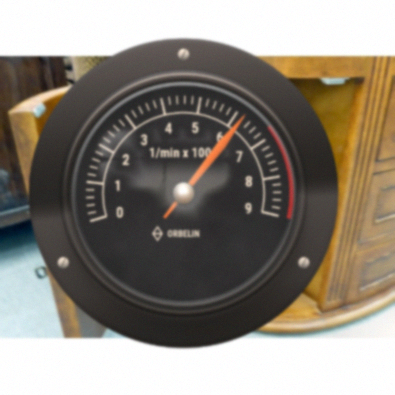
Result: 6200
